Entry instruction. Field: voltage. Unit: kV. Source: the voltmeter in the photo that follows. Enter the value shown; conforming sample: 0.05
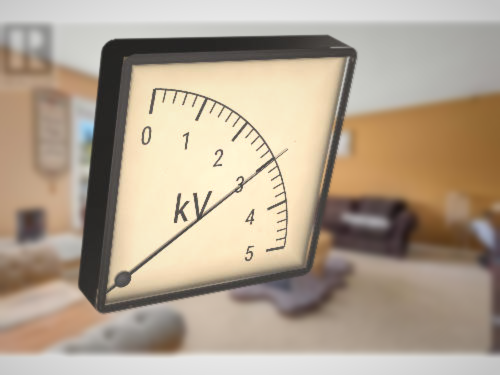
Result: 3
